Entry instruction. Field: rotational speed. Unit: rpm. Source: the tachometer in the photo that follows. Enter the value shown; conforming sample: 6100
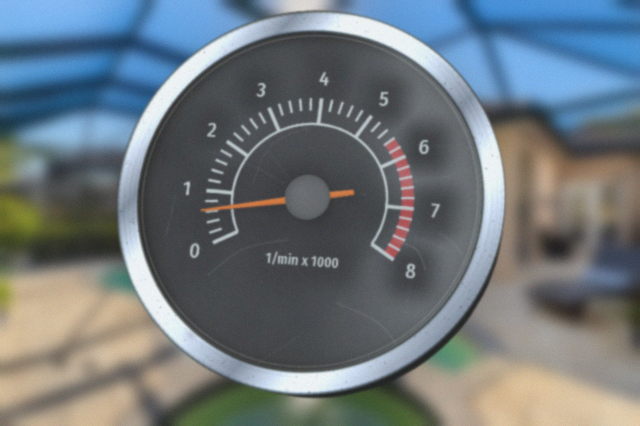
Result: 600
